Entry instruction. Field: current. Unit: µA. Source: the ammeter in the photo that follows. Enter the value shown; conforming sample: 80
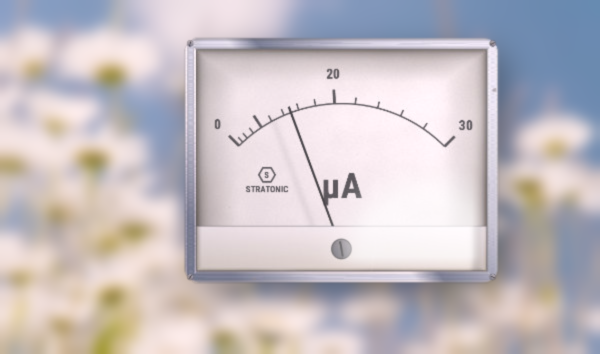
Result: 15
